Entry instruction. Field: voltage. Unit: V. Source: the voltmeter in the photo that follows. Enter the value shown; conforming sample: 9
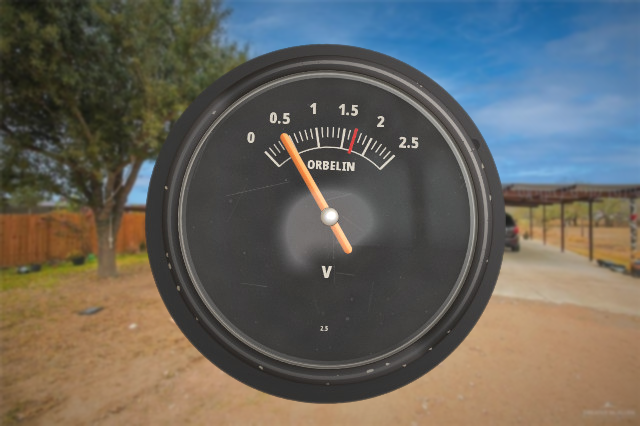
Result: 0.4
